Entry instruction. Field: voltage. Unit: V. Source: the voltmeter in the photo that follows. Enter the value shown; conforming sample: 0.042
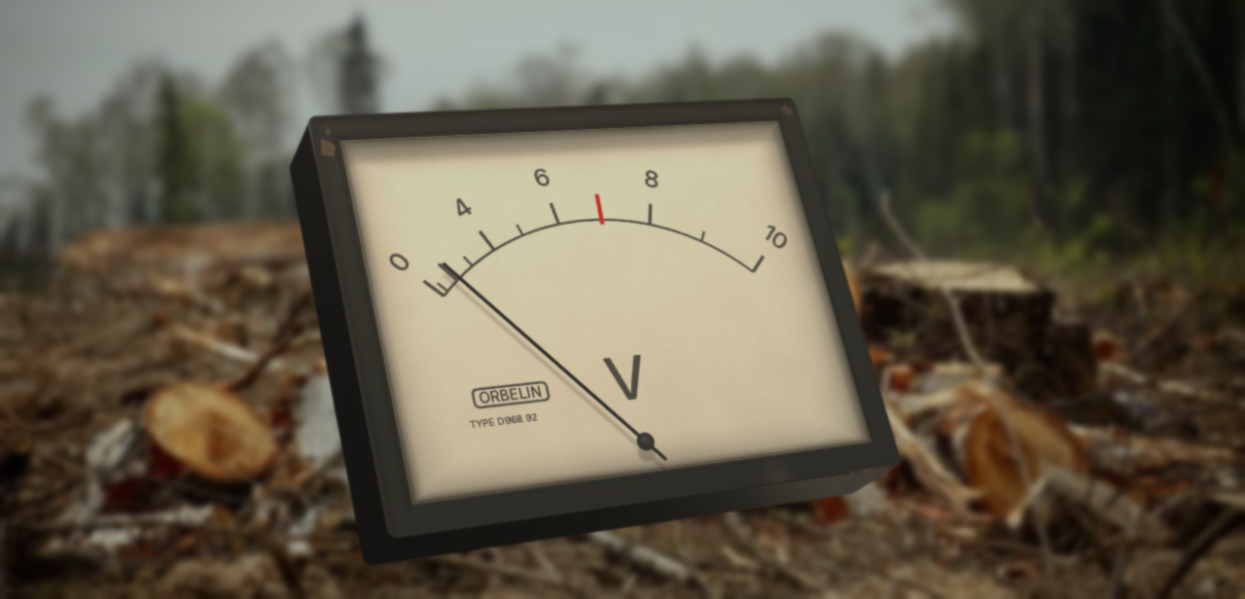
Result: 2
